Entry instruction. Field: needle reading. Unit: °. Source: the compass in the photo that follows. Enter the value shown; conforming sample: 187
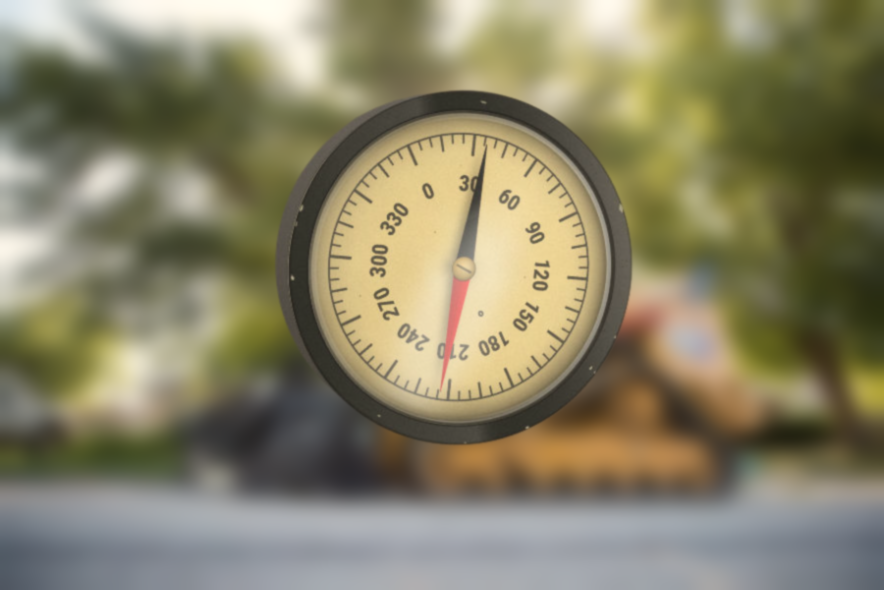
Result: 215
